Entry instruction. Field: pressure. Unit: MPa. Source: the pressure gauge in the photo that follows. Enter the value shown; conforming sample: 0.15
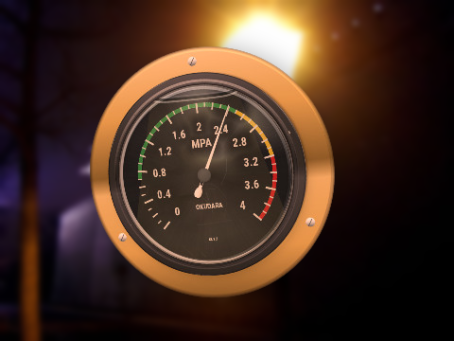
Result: 2.4
